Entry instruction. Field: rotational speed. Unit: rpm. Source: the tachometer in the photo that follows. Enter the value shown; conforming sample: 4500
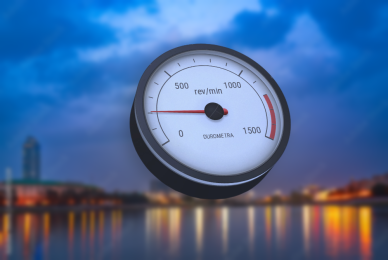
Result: 200
